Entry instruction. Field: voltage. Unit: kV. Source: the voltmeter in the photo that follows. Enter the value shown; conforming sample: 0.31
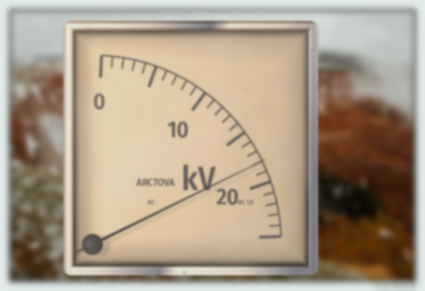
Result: 18
